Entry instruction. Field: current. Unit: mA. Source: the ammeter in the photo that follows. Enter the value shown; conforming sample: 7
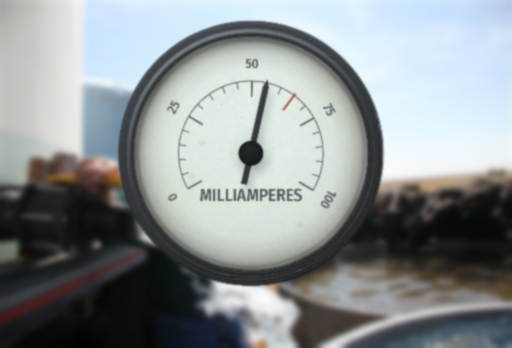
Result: 55
